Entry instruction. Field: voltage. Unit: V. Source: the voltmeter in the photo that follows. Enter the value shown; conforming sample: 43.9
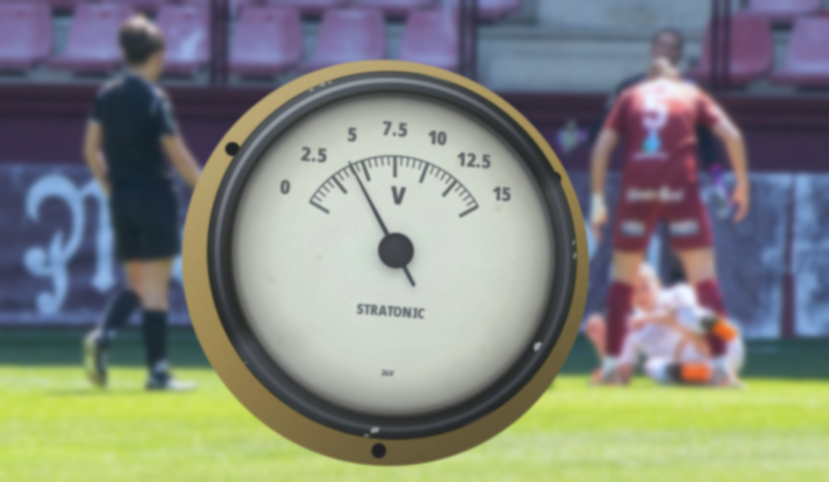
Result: 4
